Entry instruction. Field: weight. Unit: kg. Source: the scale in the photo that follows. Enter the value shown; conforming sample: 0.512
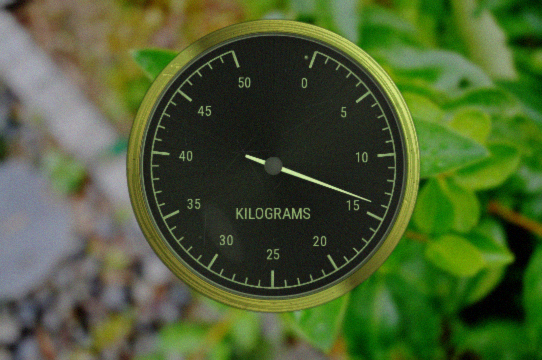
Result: 14
